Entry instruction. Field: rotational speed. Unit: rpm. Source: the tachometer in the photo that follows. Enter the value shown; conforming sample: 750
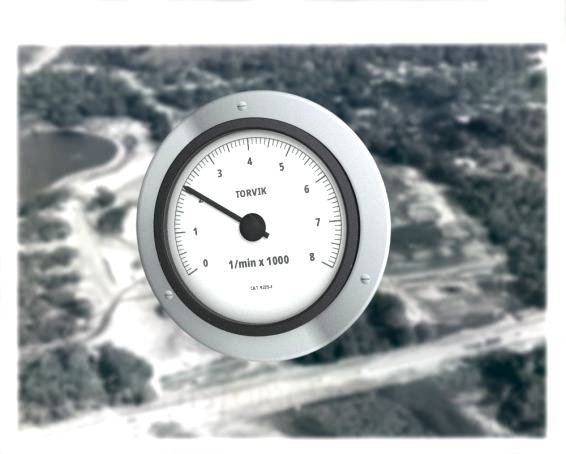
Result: 2100
